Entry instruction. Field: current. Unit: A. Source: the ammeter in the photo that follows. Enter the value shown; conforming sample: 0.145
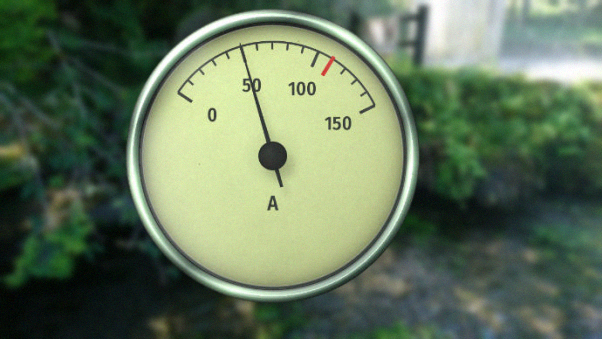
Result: 50
